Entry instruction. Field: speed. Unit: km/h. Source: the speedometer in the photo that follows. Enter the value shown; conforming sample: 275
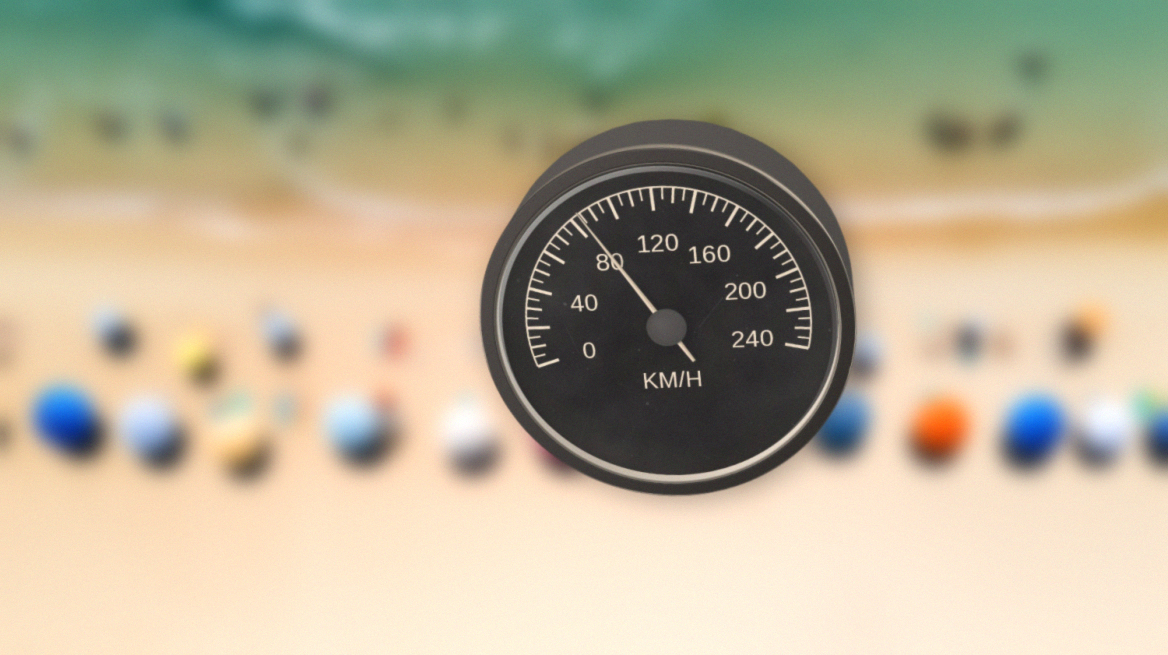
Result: 85
